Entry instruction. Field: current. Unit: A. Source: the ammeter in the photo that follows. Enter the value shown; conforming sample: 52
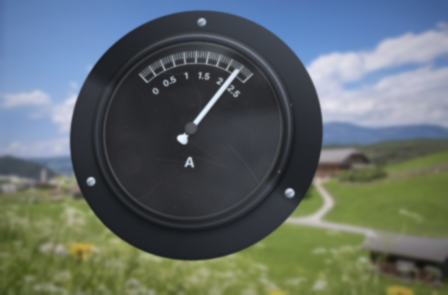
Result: 2.25
